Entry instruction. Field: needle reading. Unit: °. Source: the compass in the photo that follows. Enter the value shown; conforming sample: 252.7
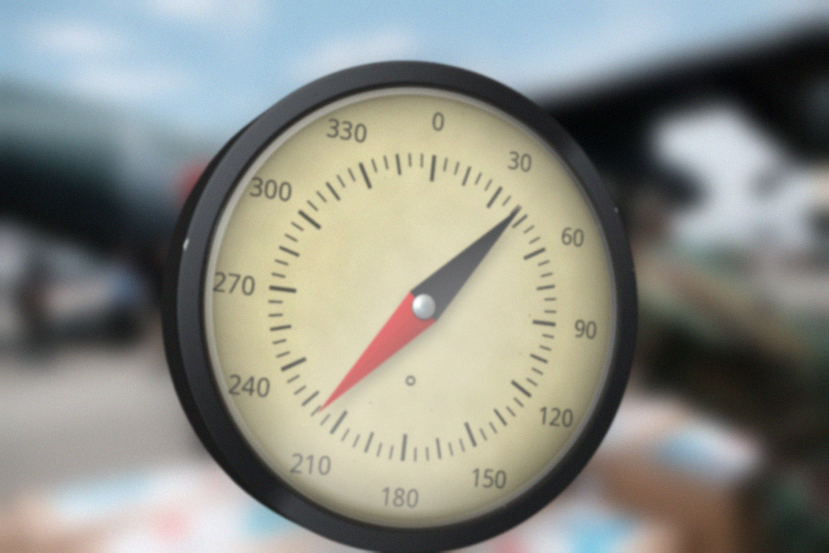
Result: 220
